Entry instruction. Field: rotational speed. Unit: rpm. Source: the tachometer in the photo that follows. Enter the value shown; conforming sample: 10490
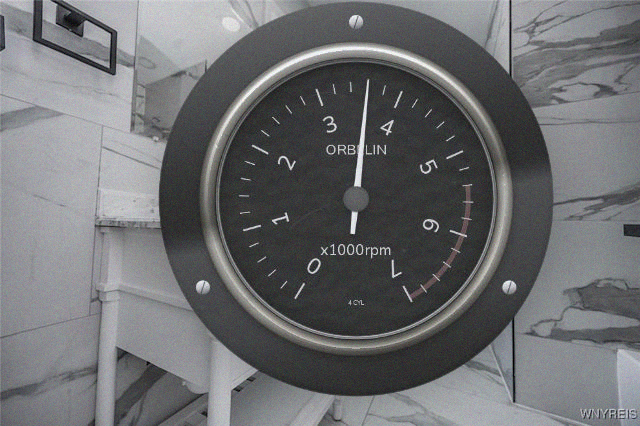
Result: 3600
